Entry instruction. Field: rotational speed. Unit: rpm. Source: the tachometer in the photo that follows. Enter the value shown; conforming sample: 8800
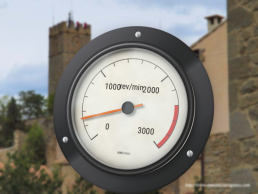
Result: 300
